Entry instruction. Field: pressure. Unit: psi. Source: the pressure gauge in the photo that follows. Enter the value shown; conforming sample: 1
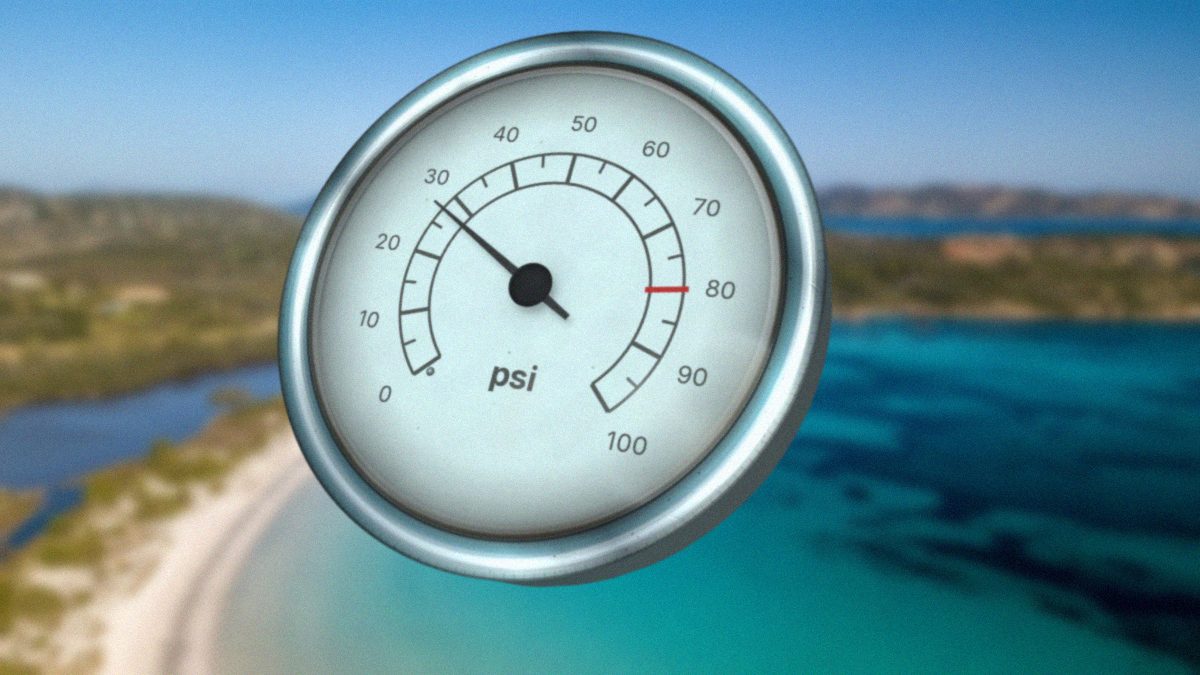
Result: 27.5
